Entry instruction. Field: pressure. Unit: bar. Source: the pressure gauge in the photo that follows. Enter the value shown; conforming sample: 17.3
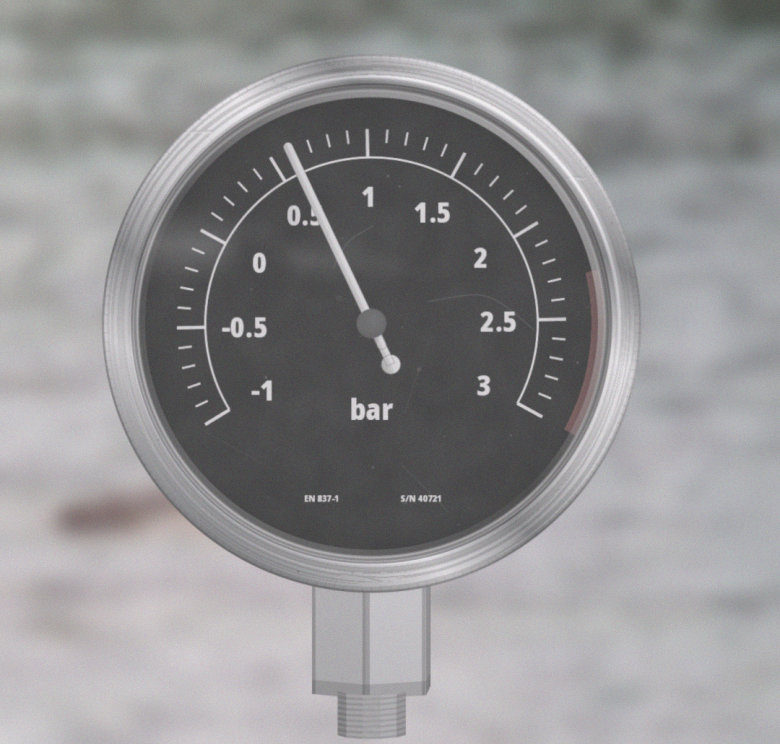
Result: 0.6
